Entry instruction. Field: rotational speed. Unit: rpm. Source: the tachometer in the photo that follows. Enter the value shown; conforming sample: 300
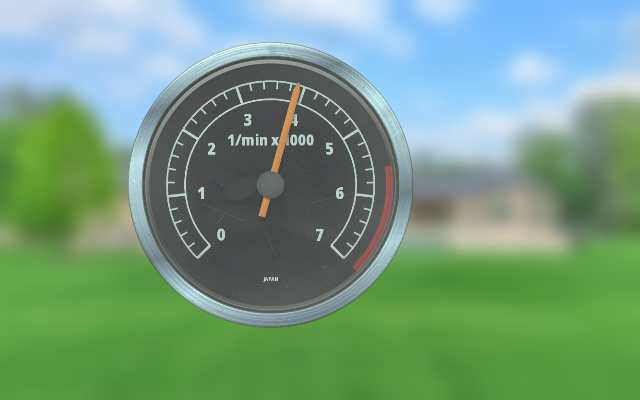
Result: 3900
